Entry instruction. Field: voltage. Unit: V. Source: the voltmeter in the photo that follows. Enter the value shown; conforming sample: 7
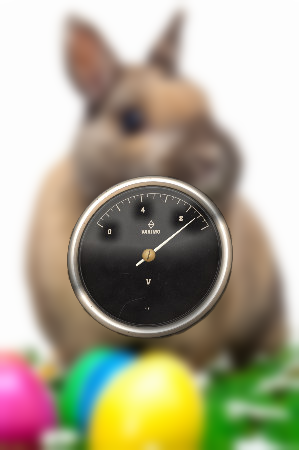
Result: 9
